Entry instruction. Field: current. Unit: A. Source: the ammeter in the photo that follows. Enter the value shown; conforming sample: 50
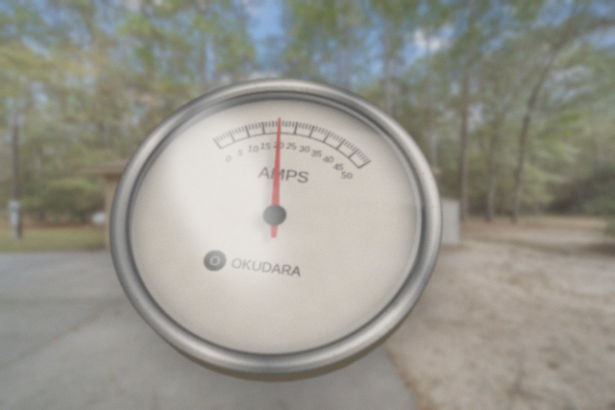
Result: 20
